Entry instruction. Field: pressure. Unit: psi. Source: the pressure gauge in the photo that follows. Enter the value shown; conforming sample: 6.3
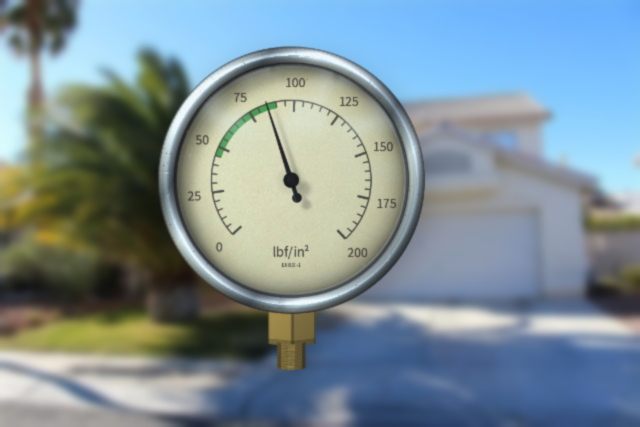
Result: 85
